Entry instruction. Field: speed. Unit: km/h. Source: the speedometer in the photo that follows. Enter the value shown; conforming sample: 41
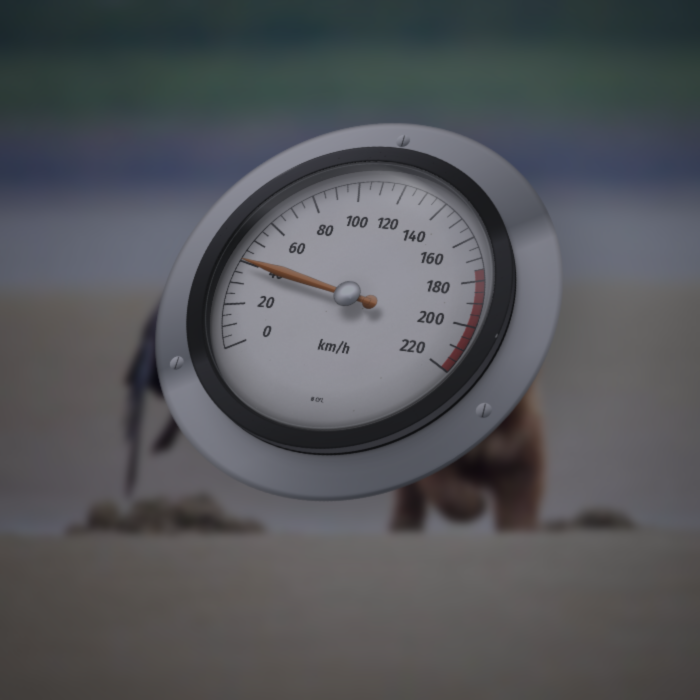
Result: 40
